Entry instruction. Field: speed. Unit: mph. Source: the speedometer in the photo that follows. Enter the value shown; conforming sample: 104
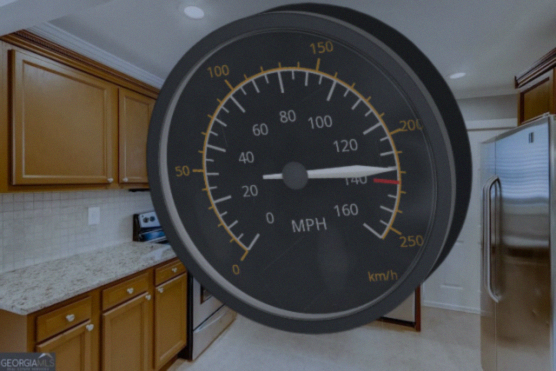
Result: 135
